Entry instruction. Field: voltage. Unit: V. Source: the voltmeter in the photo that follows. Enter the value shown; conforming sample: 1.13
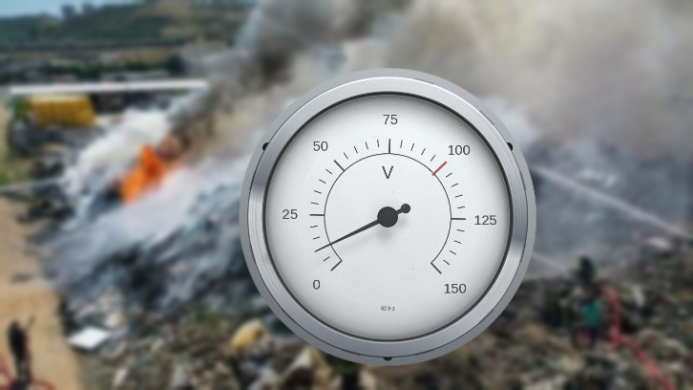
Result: 10
